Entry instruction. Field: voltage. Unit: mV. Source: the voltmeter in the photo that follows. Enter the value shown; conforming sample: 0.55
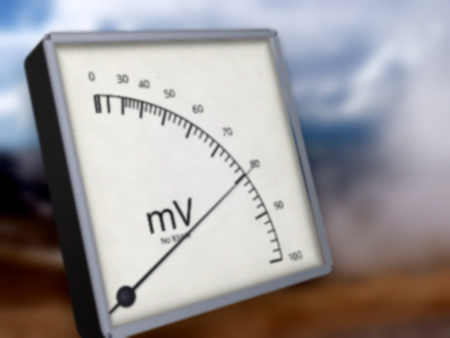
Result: 80
